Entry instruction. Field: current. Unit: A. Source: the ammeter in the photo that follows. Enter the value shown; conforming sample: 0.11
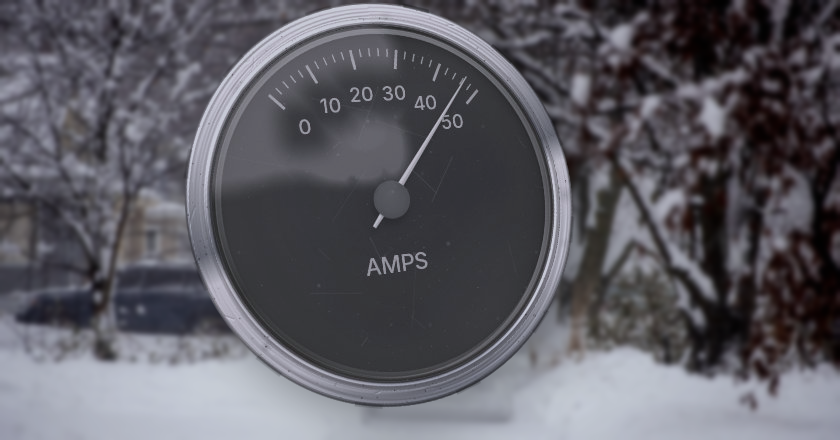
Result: 46
